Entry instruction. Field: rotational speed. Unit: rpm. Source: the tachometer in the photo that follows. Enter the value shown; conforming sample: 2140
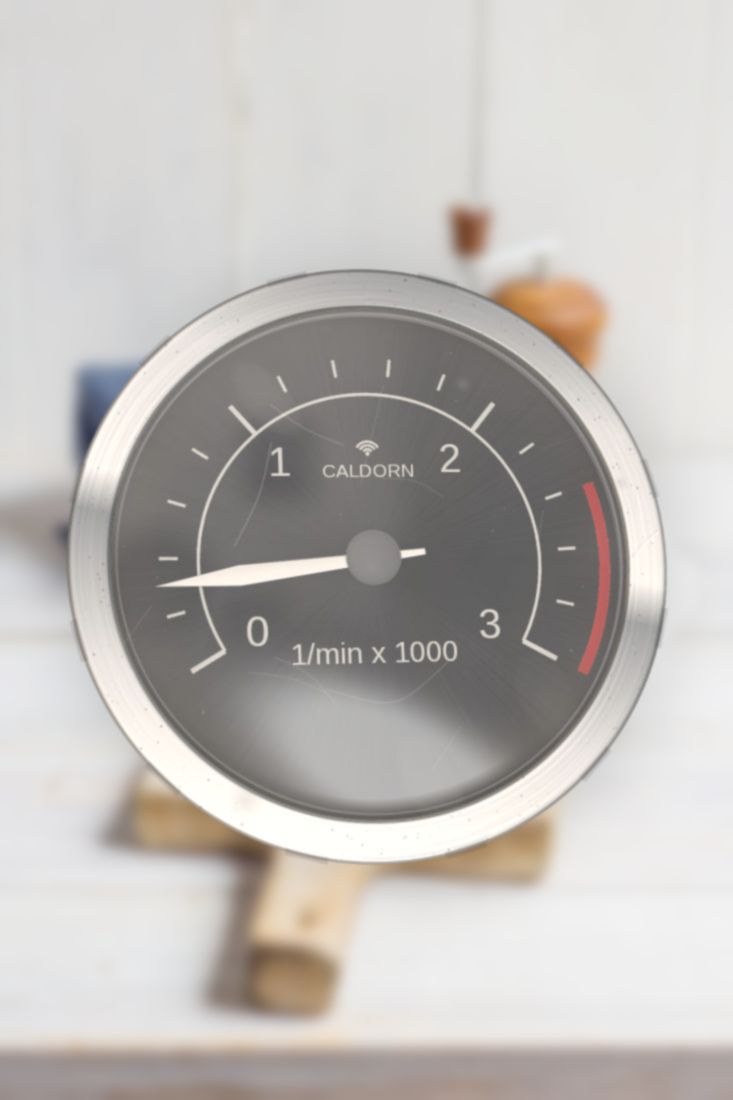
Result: 300
